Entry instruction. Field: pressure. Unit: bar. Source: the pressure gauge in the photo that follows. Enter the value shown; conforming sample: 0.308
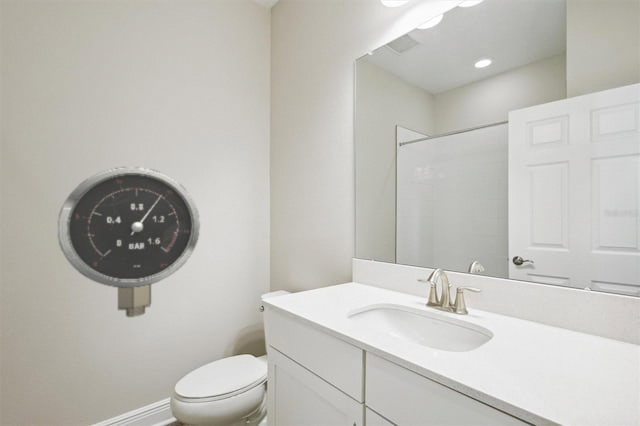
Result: 1
